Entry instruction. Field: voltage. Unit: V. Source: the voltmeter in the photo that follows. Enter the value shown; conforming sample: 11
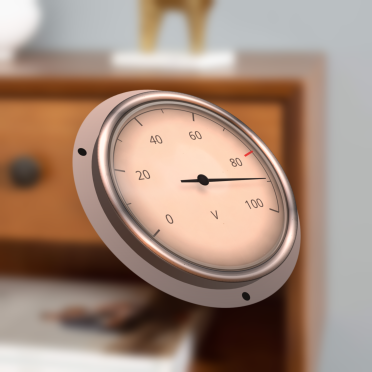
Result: 90
